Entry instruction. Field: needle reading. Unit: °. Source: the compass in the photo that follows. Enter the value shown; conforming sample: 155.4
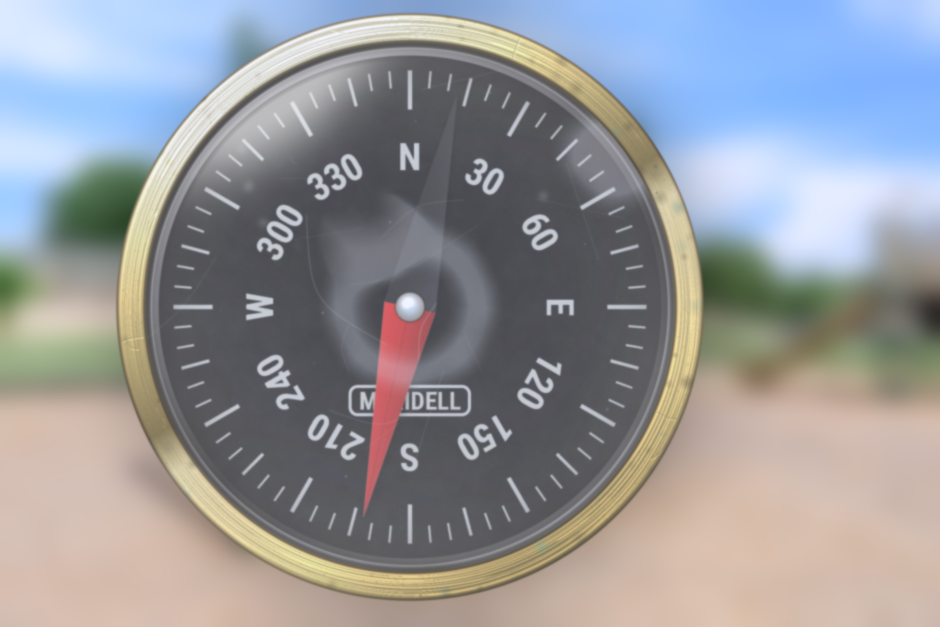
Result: 192.5
